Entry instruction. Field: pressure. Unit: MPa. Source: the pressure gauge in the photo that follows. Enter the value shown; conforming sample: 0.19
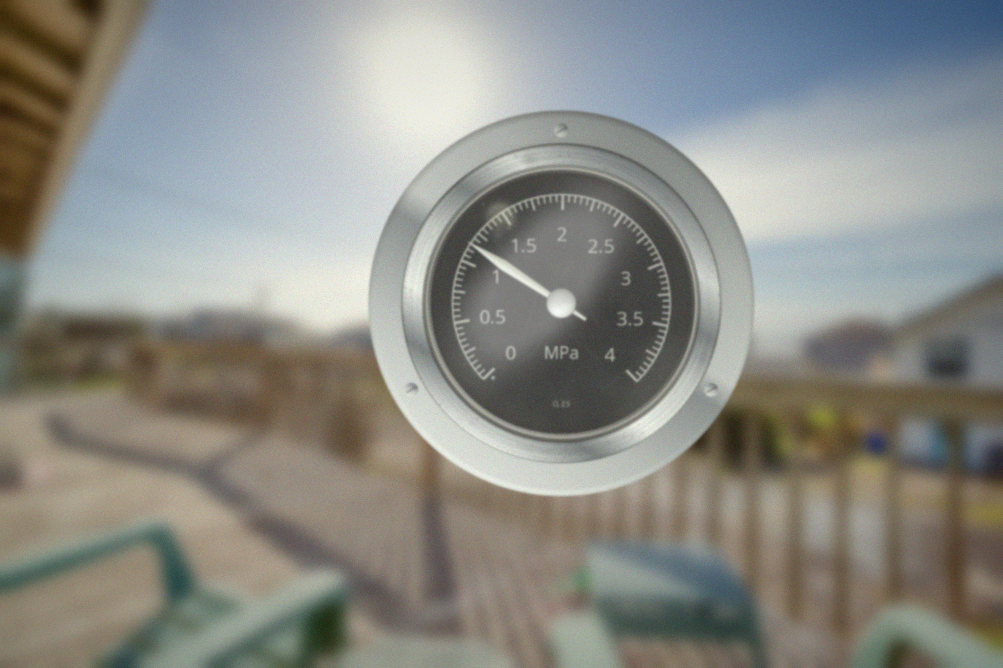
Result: 1.15
